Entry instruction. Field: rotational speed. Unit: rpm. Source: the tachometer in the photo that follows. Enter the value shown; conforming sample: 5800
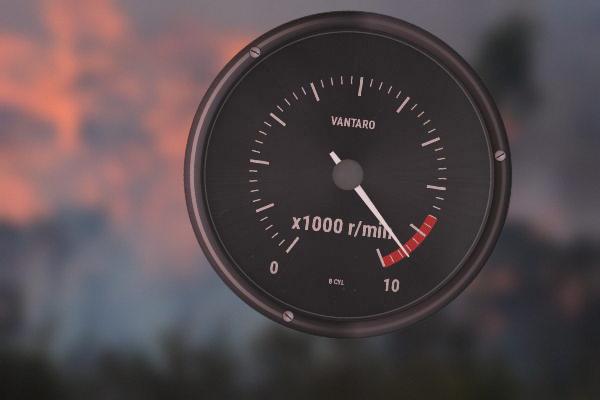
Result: 9500
